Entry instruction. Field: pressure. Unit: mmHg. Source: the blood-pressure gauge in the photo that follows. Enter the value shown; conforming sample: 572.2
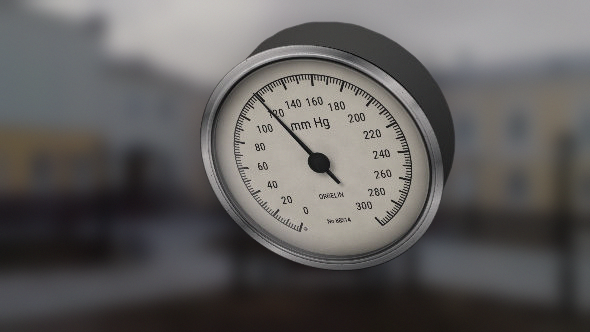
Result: 120
